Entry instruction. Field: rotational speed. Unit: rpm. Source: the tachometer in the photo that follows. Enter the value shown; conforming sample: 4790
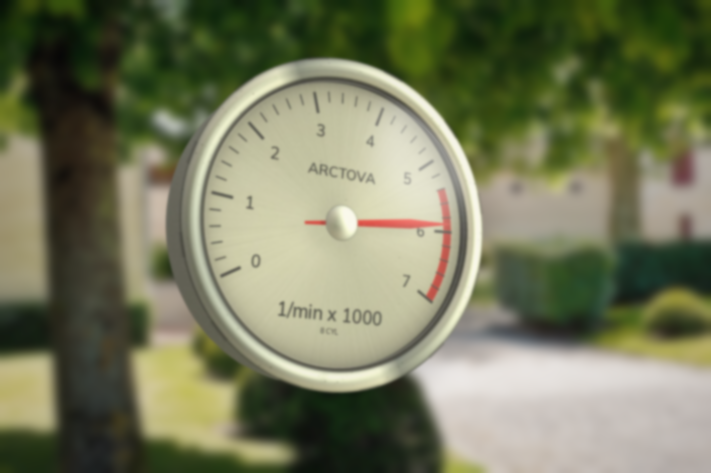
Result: 5900
